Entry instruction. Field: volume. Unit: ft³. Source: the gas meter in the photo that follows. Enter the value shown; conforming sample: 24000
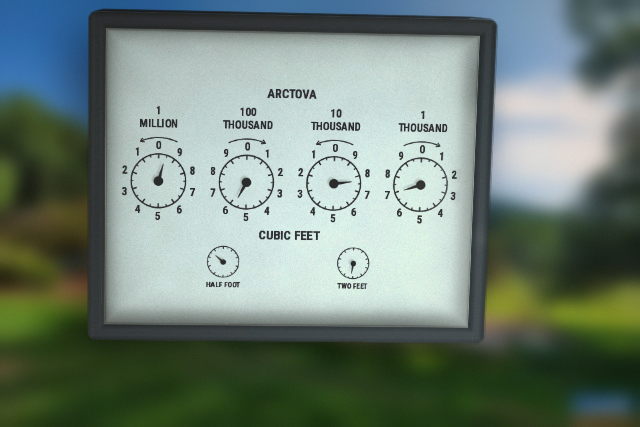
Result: 957700
